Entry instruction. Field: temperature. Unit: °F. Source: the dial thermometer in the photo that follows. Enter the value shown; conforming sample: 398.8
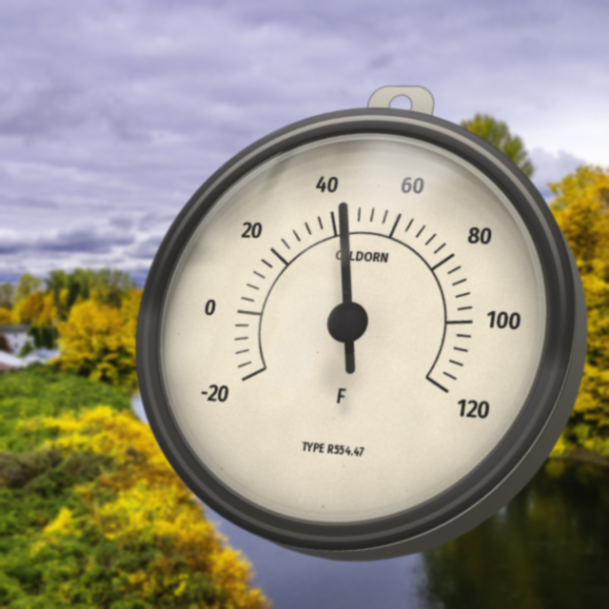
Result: 44
